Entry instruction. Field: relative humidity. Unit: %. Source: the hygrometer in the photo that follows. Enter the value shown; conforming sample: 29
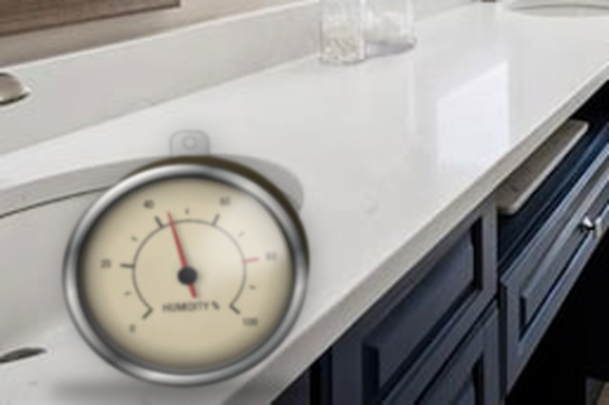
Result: 45
